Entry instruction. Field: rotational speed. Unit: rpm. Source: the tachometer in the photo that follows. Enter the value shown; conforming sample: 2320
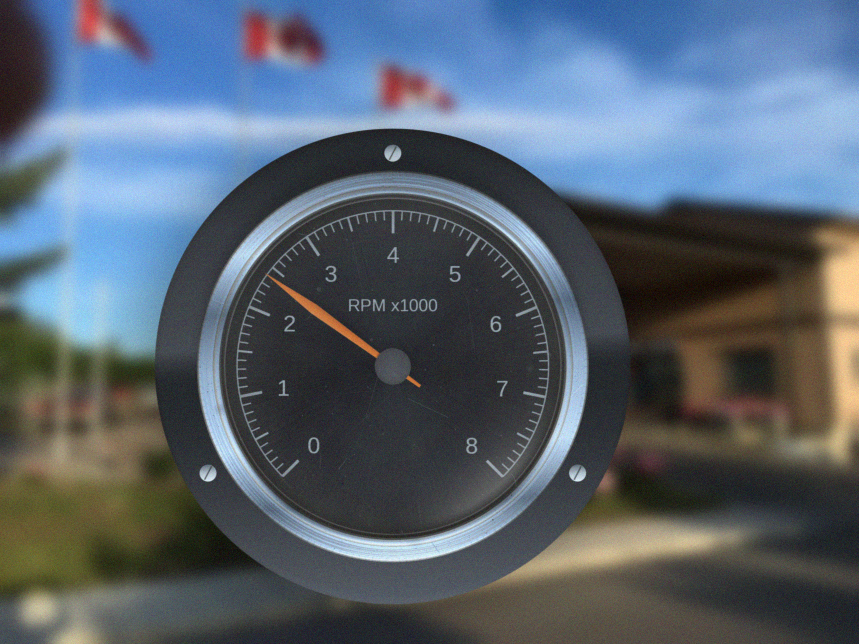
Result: 2400
